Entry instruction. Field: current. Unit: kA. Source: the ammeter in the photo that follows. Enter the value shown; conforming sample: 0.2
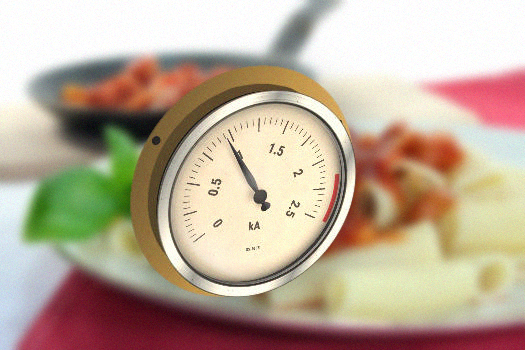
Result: 0.95
